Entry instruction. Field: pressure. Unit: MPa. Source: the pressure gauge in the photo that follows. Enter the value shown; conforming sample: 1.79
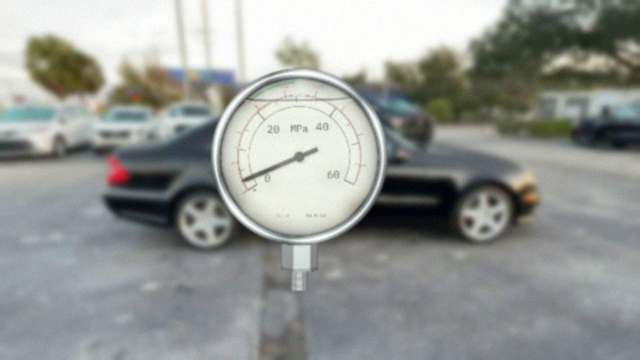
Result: 2.5
